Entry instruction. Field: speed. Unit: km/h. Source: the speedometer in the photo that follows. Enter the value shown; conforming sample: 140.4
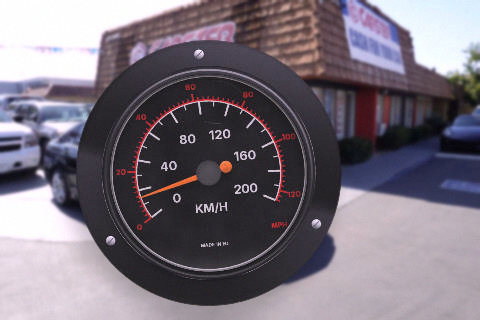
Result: 15
